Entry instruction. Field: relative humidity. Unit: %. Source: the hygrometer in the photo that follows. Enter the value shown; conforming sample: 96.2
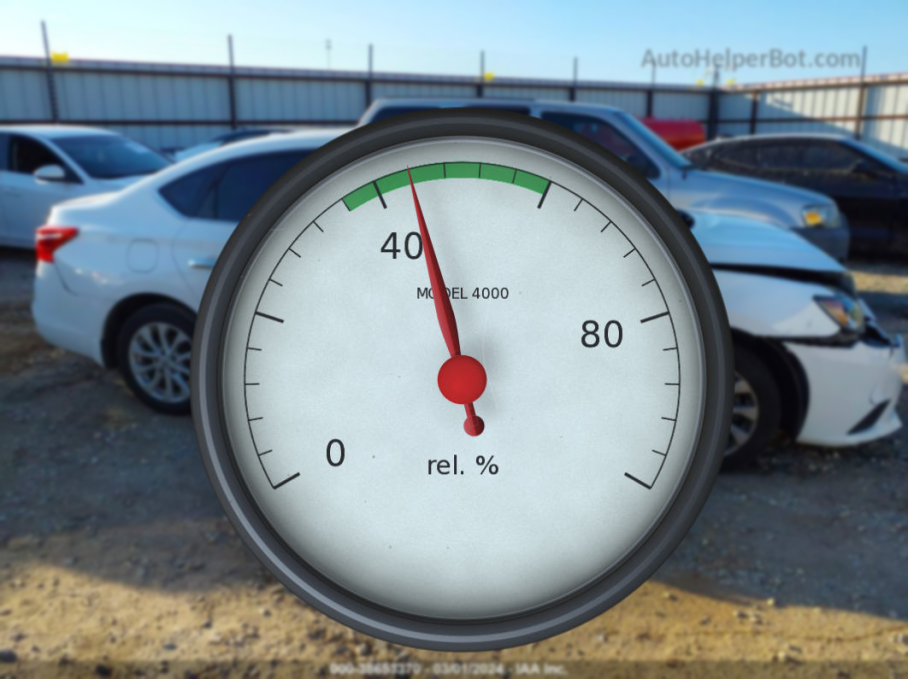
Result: 44
